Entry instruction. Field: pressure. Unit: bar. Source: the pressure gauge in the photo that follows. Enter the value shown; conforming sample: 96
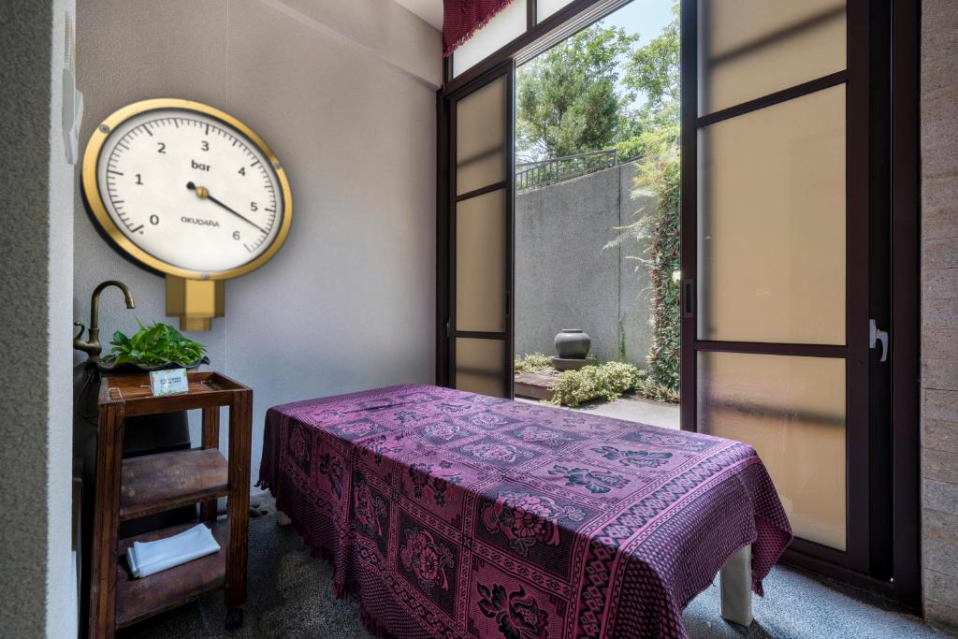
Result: 5.5
